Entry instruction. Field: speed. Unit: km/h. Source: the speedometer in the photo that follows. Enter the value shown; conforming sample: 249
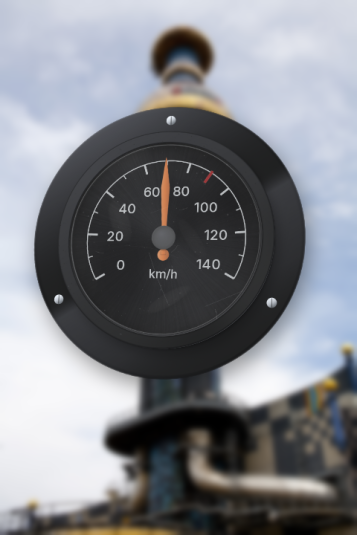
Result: 70
